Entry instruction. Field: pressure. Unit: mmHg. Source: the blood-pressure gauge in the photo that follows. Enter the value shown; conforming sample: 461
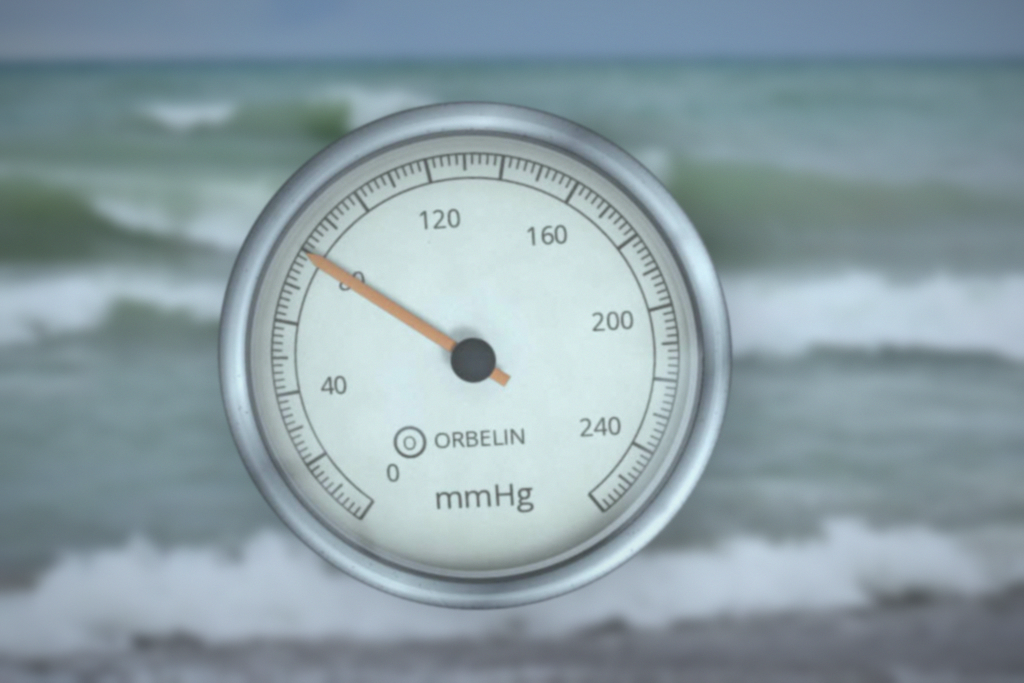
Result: 80
